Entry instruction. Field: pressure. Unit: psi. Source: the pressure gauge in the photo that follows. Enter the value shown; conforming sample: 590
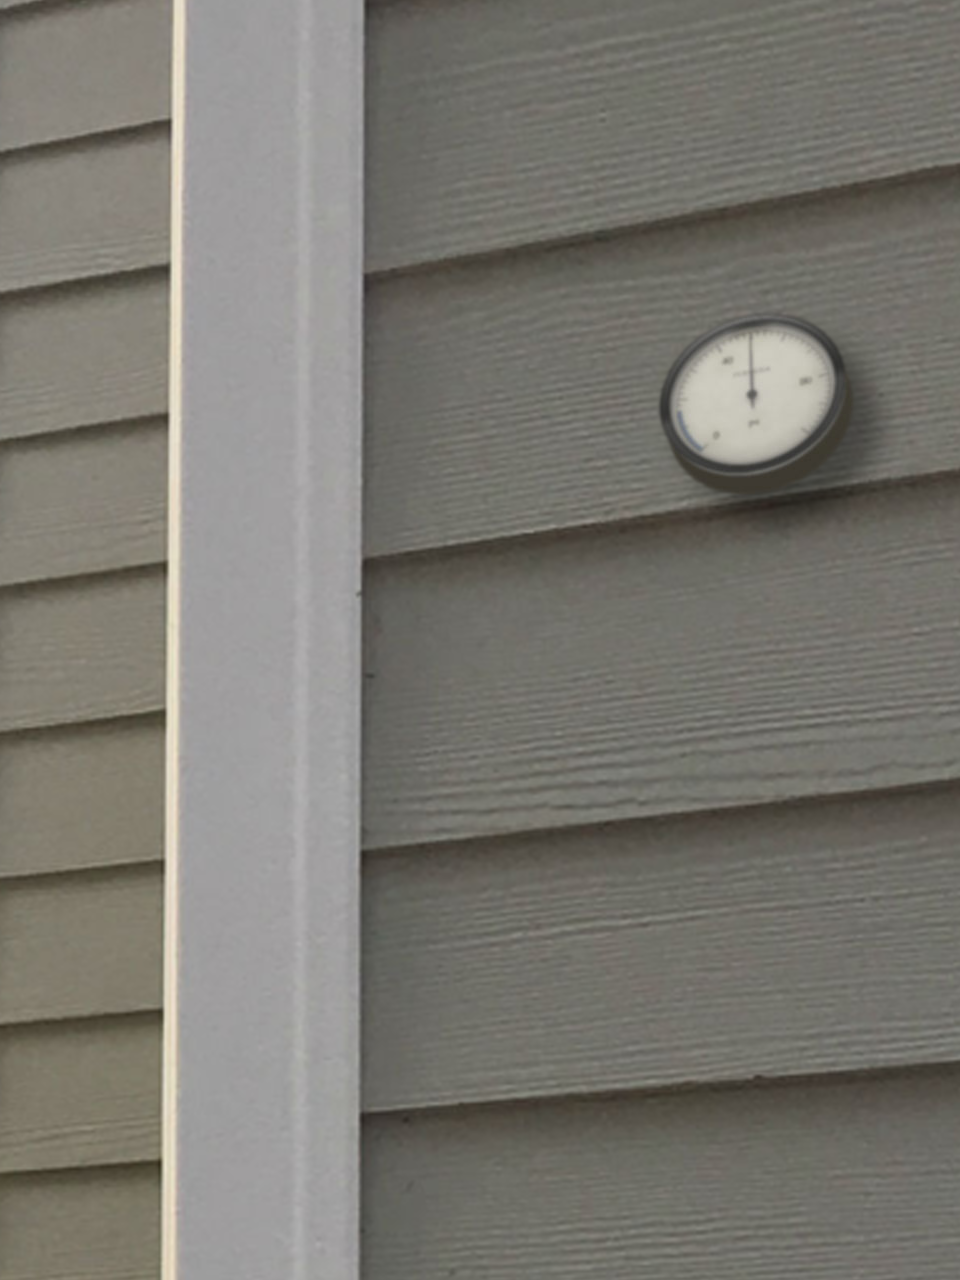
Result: 50
